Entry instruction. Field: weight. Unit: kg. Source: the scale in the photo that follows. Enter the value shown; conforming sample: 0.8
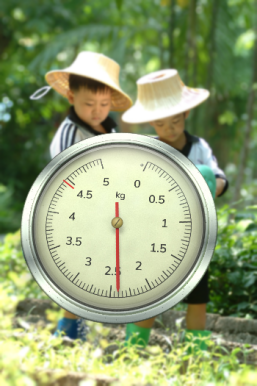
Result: 2.4
